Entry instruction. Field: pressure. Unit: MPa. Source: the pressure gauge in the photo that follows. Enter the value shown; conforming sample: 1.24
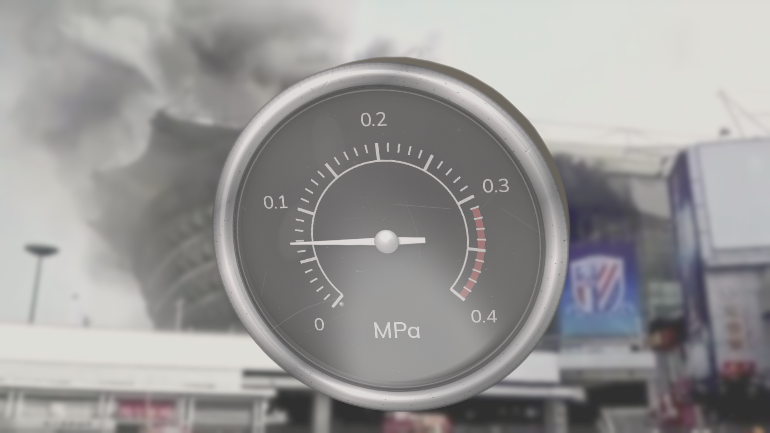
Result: 0.07
